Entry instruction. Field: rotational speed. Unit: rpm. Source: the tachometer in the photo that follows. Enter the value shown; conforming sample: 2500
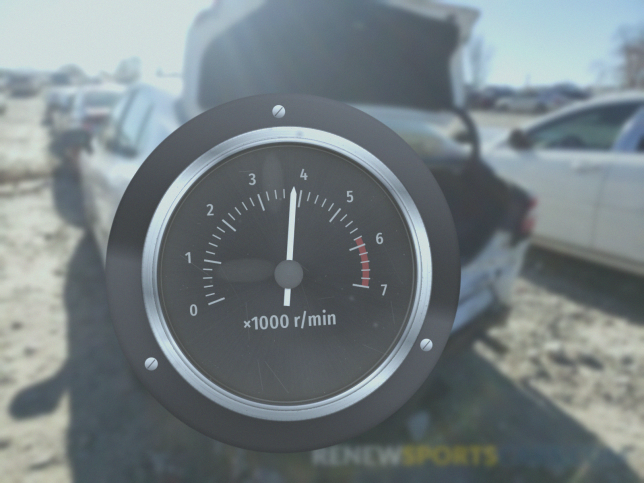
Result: 3800
